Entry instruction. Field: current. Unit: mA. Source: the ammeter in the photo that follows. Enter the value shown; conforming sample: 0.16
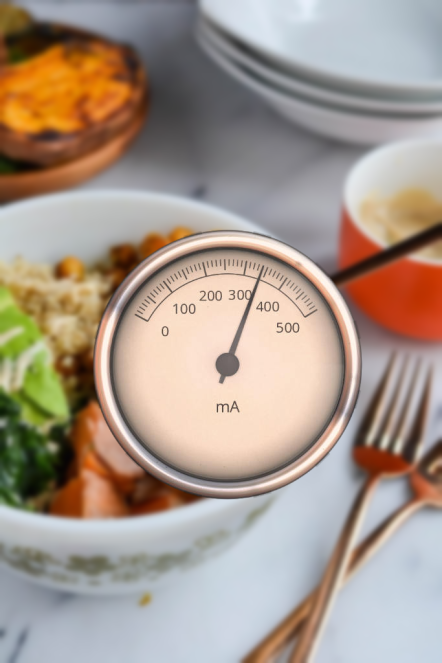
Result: 340
